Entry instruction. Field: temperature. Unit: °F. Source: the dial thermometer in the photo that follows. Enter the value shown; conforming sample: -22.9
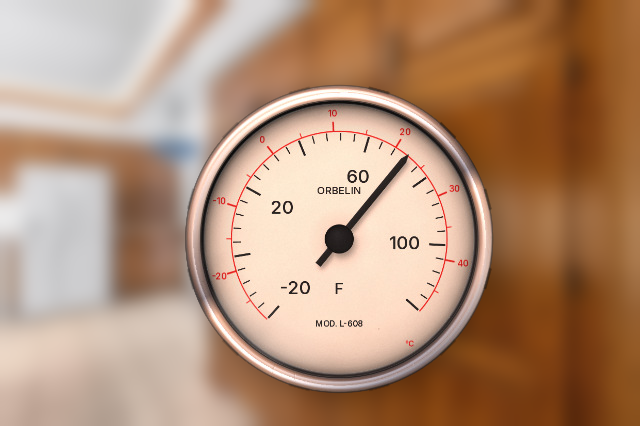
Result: 72
